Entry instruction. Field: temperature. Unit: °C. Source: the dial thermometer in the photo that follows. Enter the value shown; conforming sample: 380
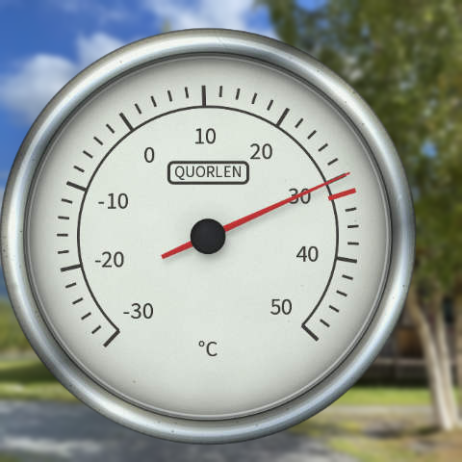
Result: 30
